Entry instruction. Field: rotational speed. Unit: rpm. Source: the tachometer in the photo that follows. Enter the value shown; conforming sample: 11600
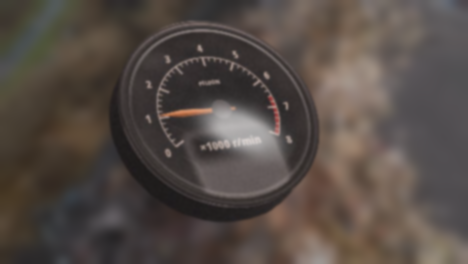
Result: 1000
